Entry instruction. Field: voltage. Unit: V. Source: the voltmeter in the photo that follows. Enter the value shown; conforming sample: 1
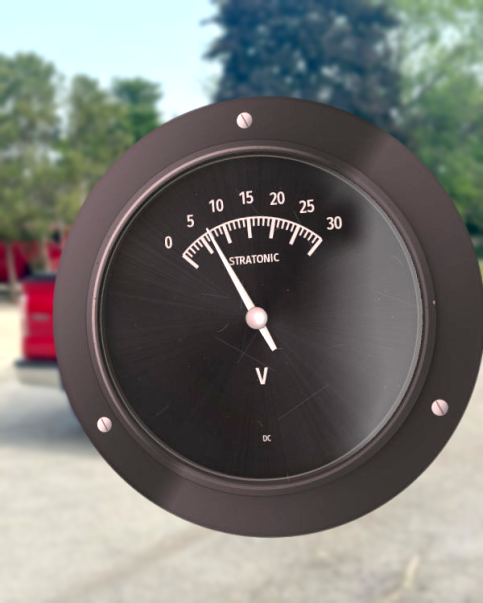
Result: 7
